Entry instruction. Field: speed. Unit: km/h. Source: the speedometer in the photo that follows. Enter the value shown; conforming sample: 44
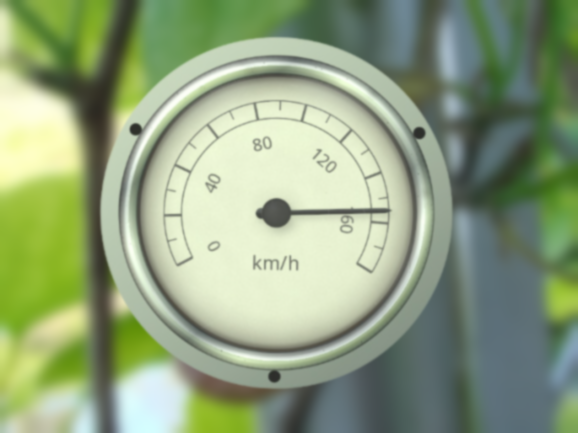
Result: 155
